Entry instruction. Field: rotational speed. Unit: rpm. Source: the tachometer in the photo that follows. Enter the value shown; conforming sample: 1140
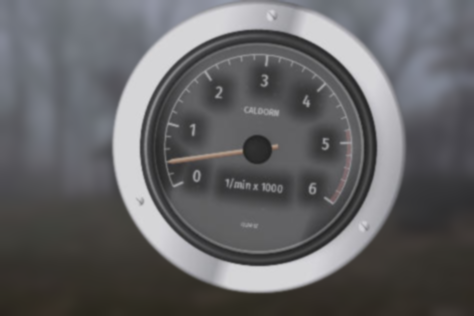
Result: 400
